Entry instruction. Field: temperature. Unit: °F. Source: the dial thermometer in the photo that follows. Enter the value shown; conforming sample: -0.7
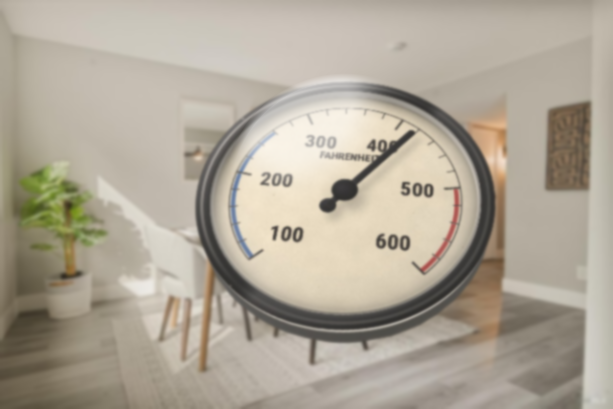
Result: 420
